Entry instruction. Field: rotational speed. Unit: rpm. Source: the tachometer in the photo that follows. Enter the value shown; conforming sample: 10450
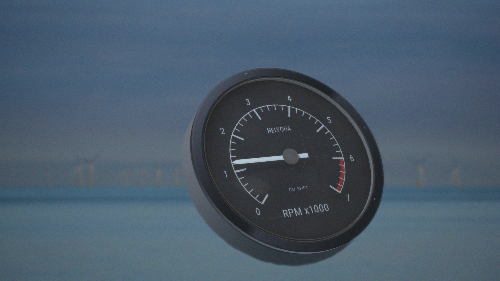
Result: 1200
